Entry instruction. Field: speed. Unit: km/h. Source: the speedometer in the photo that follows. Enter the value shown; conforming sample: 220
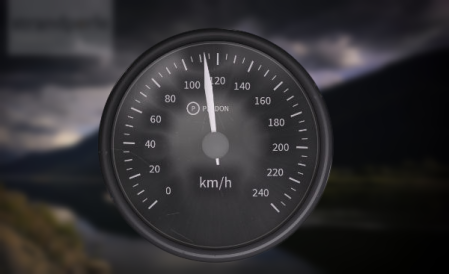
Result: 112.5
